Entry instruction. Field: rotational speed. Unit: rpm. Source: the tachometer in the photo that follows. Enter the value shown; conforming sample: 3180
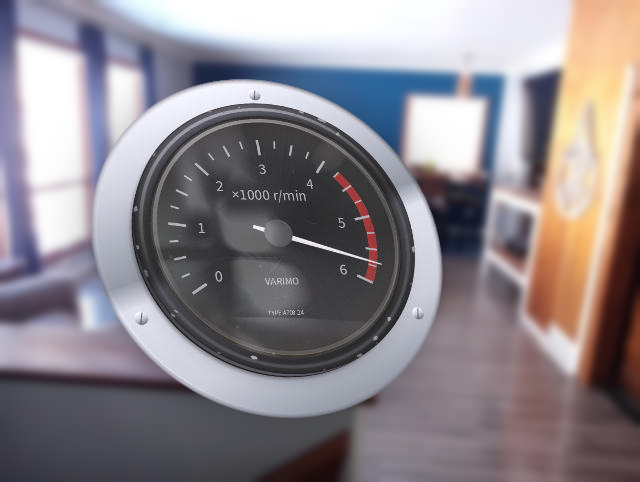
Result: 5750
